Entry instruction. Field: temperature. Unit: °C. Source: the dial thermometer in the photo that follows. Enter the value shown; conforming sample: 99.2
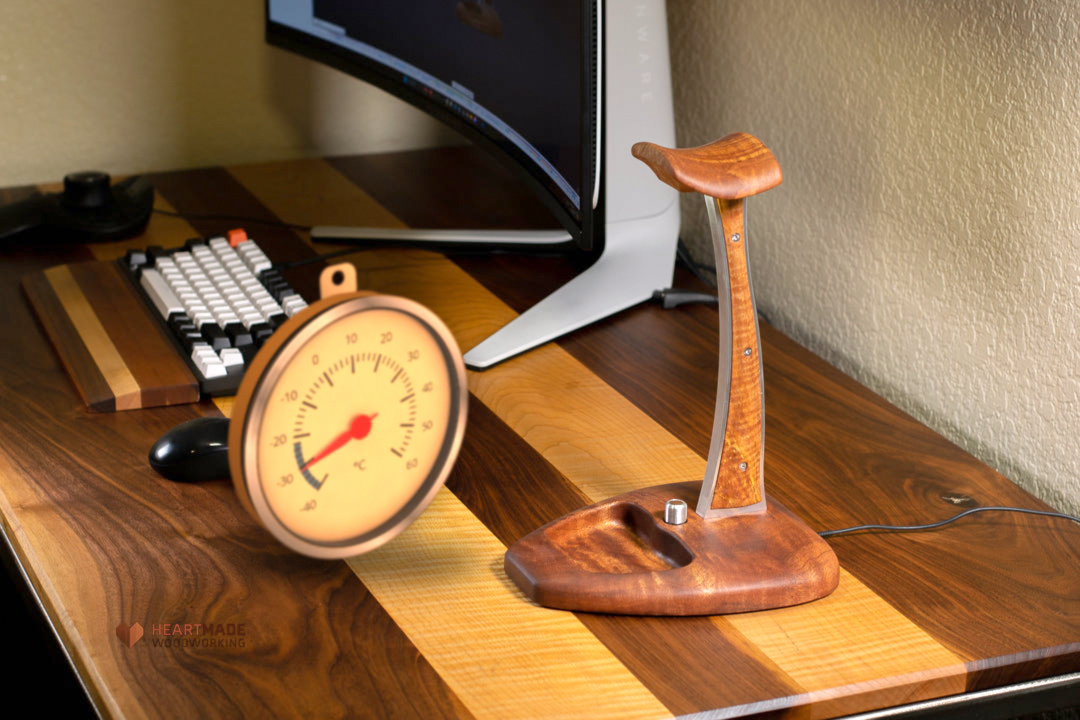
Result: -30
